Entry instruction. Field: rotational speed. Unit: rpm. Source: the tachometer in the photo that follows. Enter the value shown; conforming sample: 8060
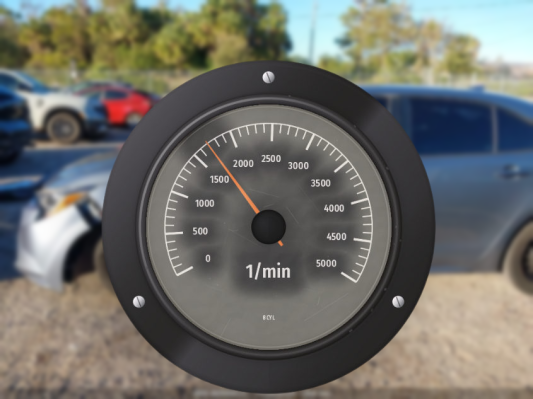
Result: 1700
